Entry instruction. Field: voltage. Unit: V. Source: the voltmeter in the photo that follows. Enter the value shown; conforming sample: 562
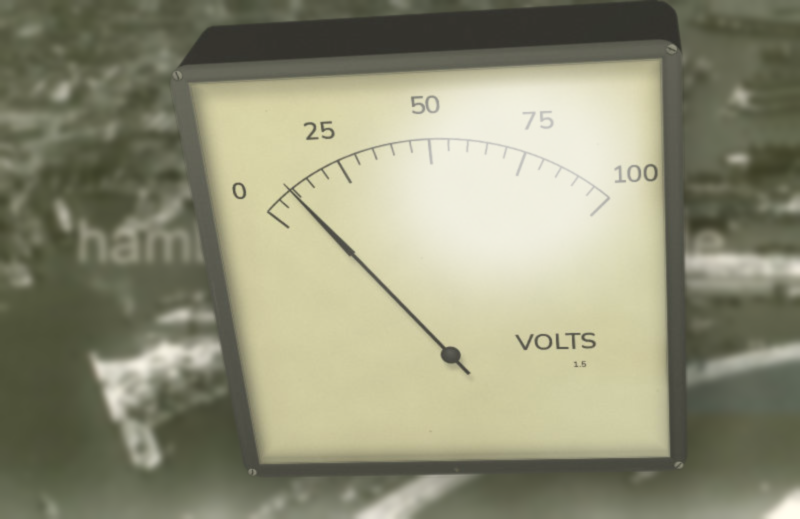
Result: 10
